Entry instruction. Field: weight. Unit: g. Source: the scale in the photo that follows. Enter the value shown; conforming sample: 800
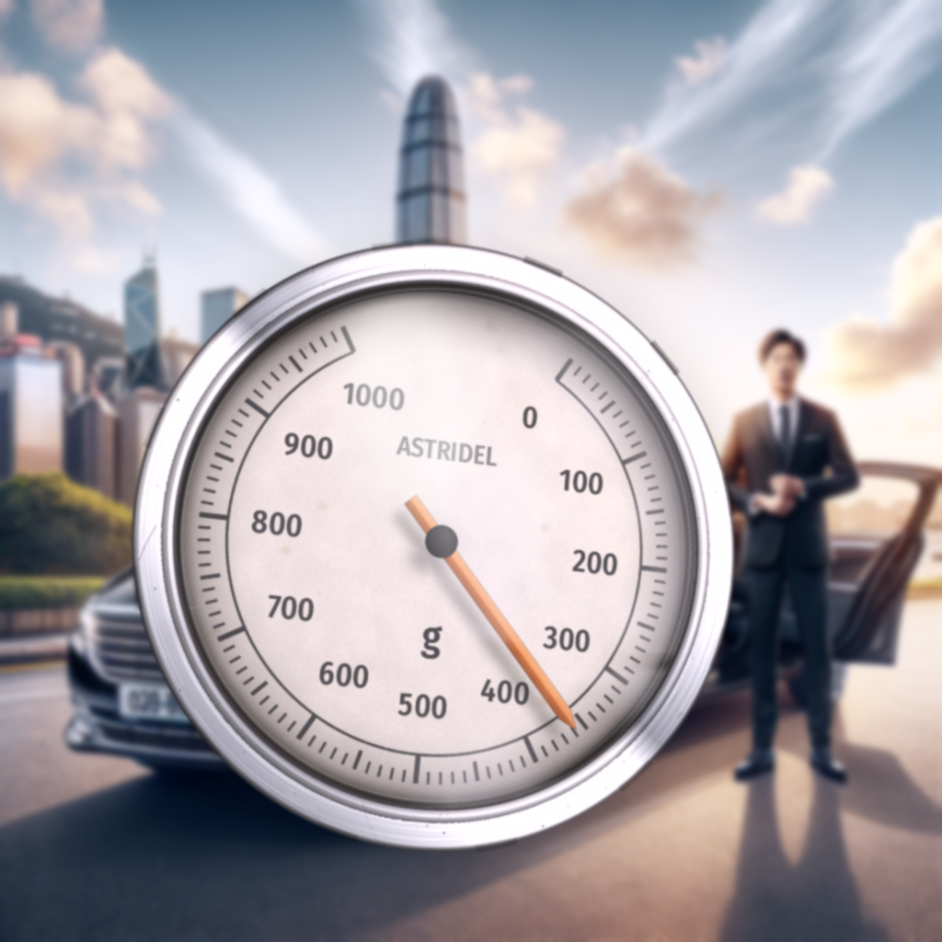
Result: 360
